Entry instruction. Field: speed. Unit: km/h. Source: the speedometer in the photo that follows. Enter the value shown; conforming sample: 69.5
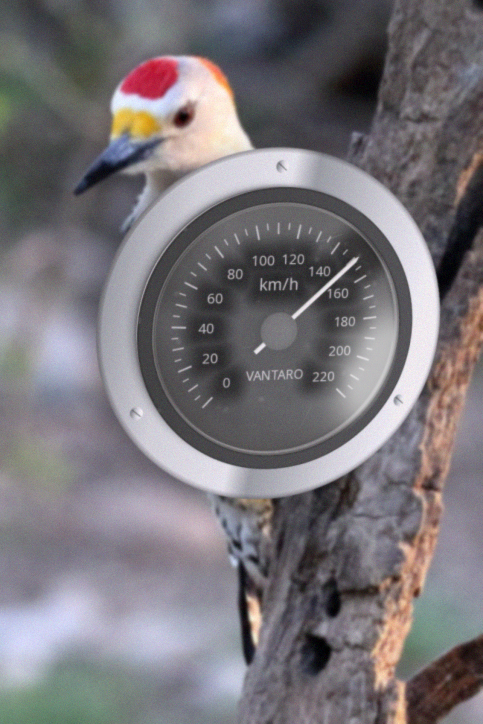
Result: 150
